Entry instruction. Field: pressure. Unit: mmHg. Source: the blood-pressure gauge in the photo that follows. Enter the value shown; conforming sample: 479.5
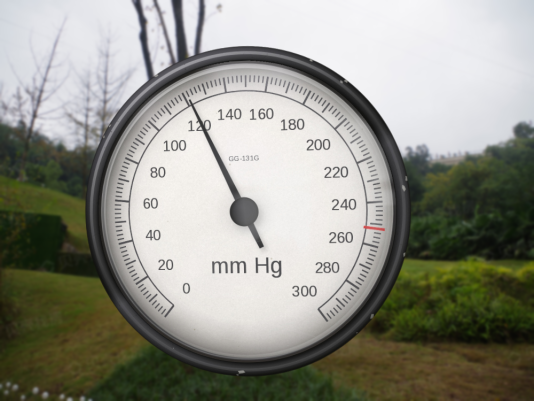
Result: 122
